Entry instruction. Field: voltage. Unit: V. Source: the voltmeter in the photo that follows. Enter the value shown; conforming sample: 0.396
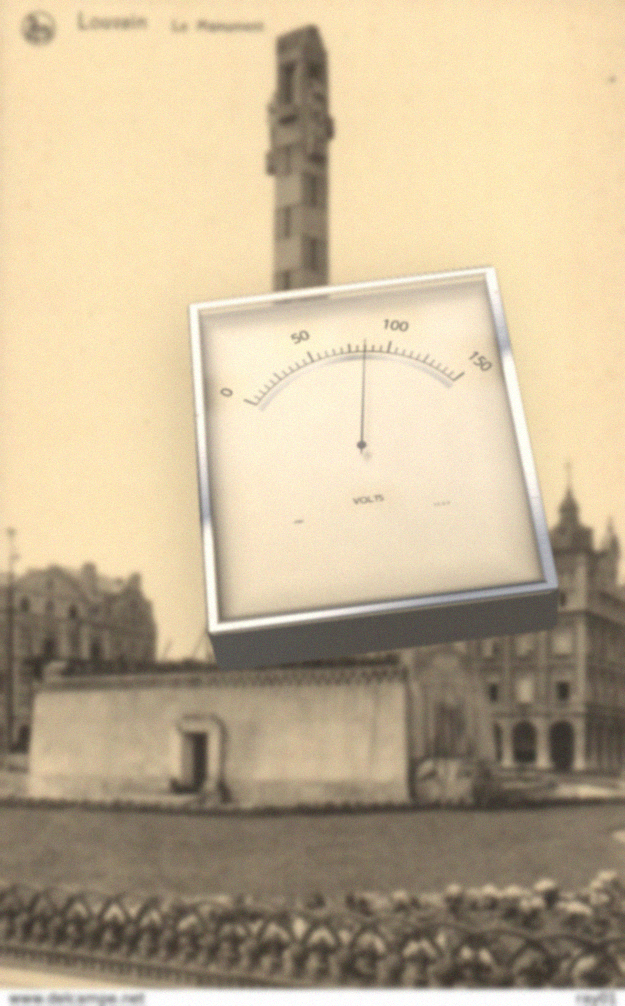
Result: 85
